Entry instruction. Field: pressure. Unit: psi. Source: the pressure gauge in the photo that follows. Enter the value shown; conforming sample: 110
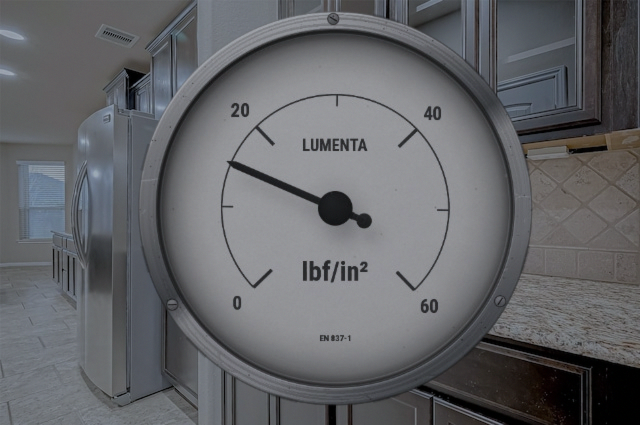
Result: 15
